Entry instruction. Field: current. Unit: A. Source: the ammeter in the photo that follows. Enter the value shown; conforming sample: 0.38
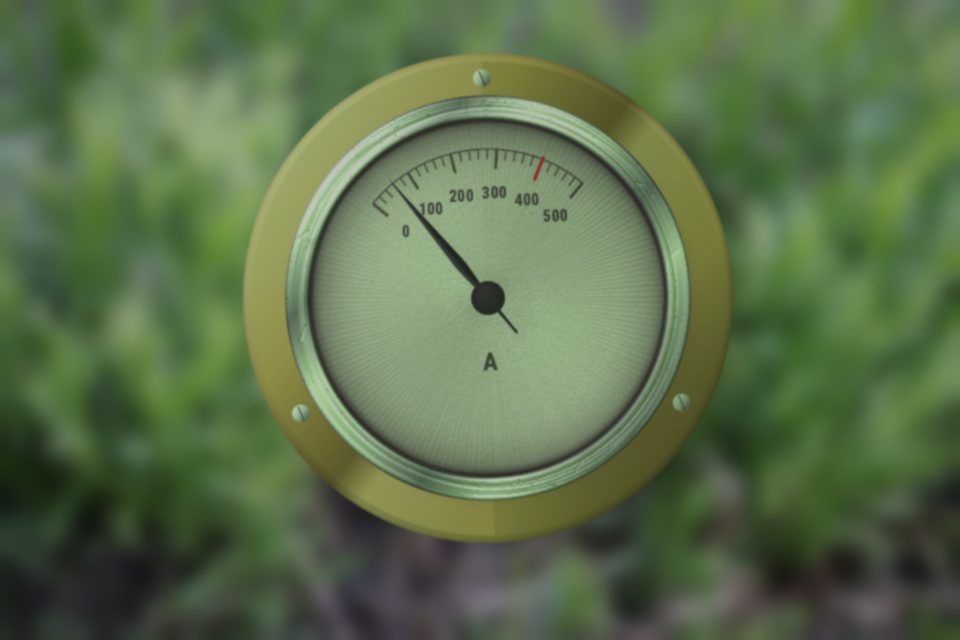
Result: 60
